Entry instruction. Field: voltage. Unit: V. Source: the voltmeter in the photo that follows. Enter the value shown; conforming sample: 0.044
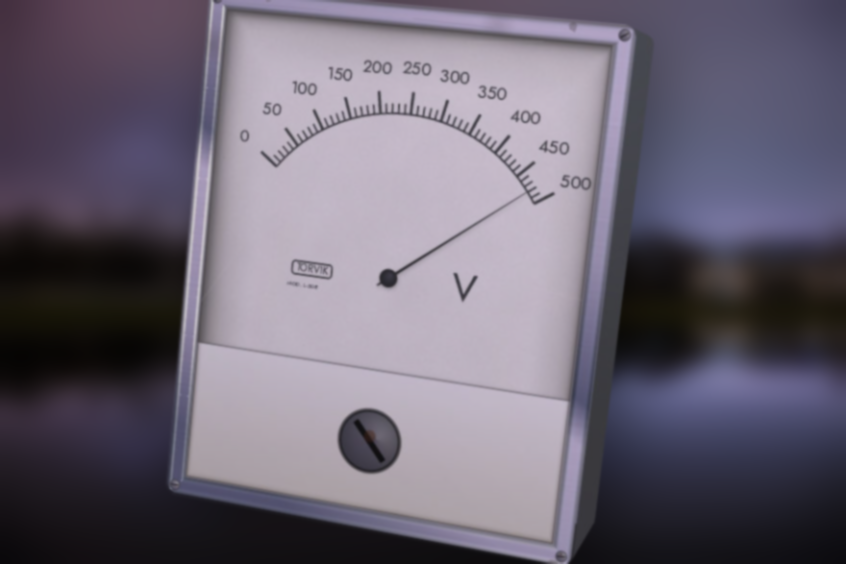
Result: 480
